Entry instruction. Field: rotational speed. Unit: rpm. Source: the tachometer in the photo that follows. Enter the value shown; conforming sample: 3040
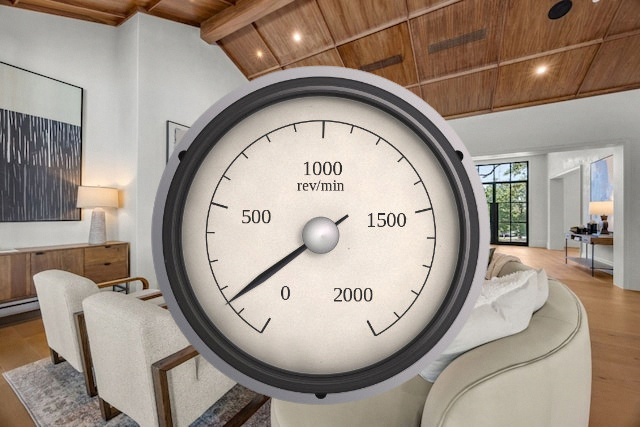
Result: 150
